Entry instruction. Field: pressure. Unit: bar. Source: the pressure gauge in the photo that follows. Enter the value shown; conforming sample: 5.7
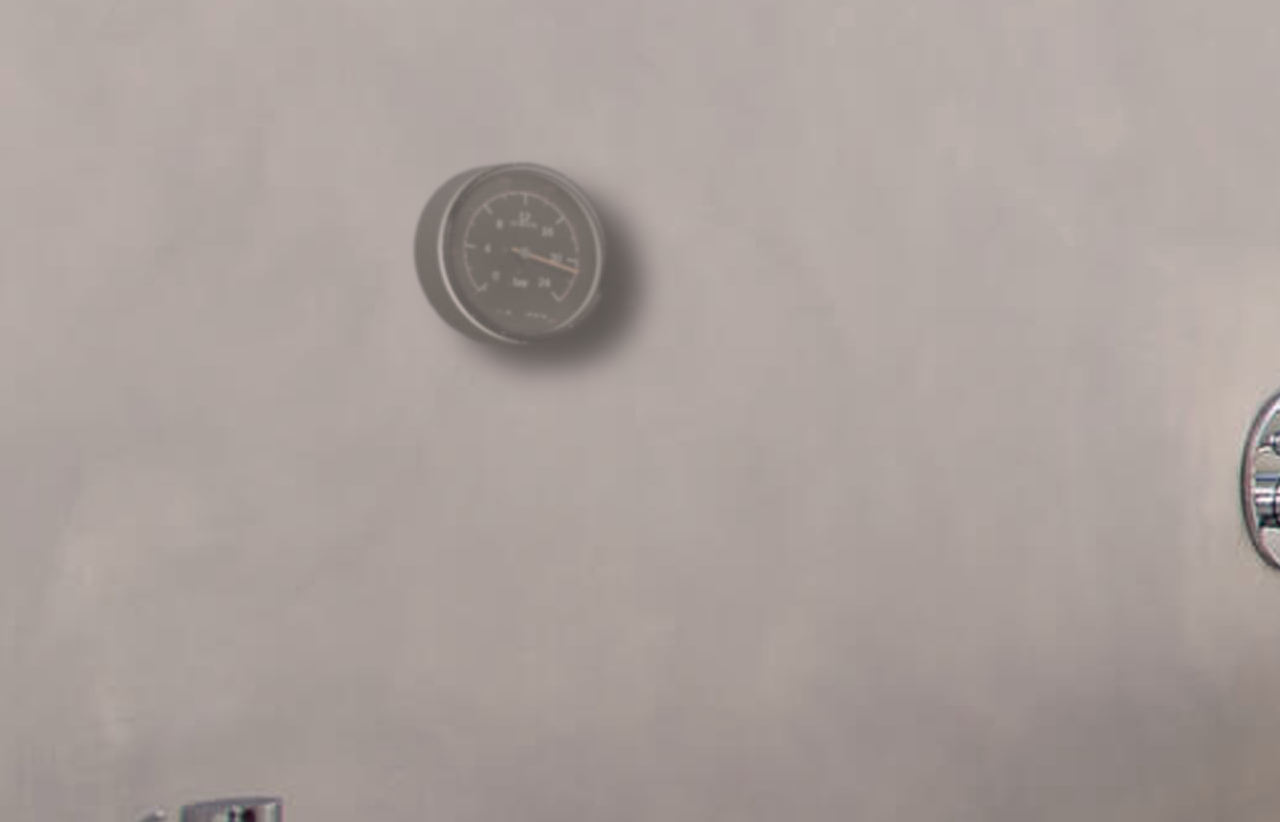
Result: 21
